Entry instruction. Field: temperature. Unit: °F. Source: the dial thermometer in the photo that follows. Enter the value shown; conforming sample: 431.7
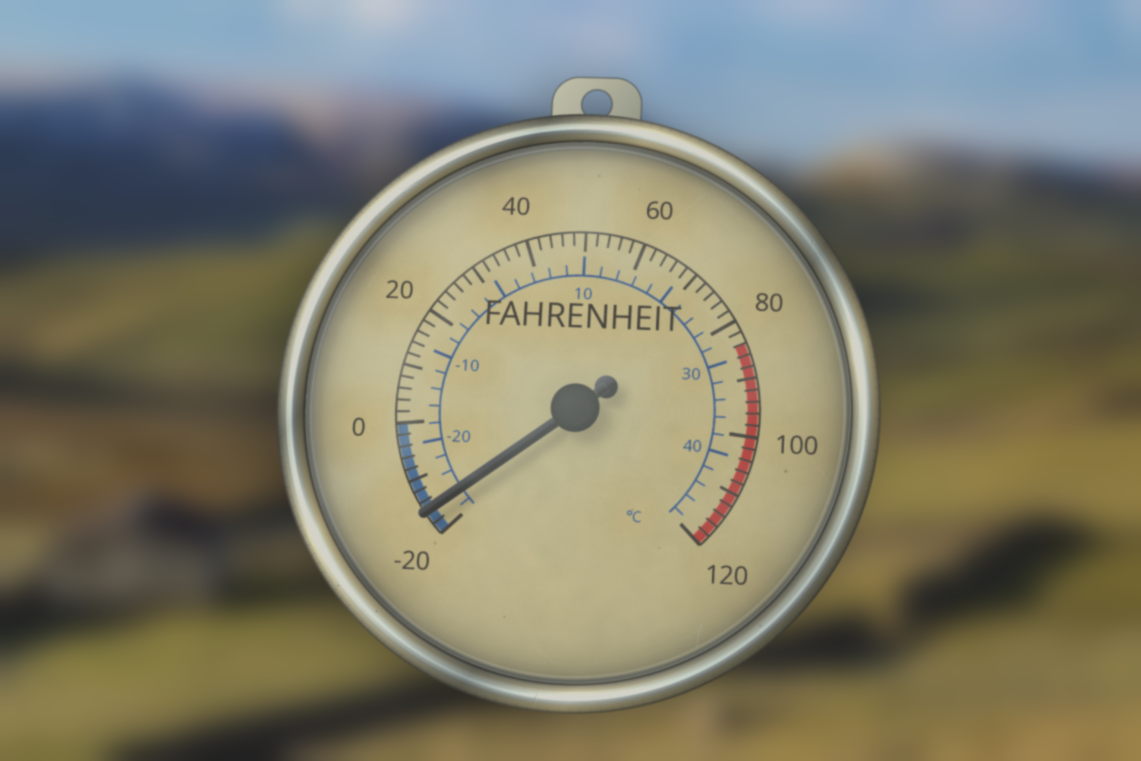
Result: -16
